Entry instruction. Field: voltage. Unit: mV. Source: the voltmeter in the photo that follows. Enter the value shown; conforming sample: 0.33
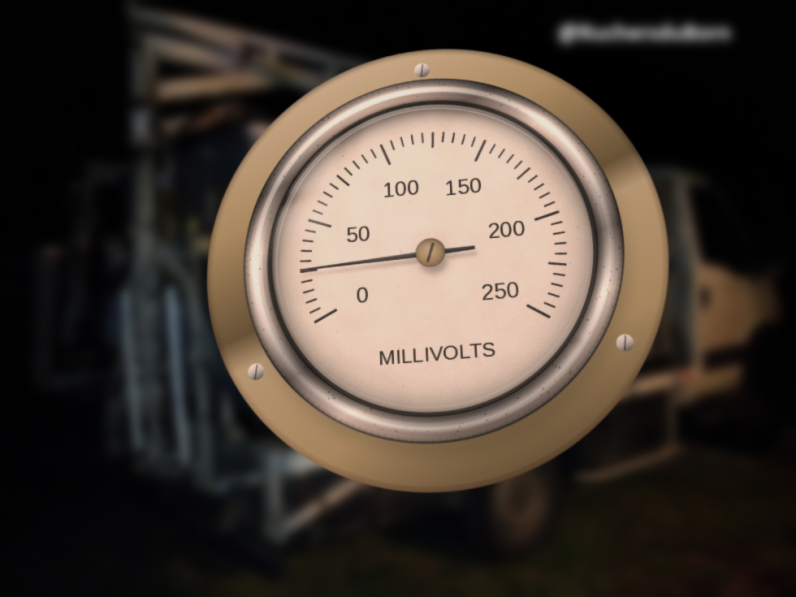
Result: 25
